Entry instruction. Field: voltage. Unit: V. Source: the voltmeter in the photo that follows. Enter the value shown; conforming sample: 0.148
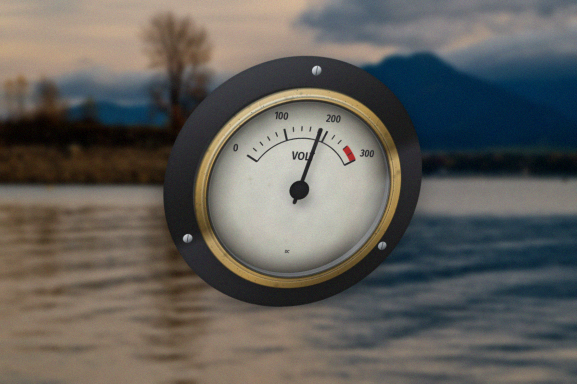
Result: 180
